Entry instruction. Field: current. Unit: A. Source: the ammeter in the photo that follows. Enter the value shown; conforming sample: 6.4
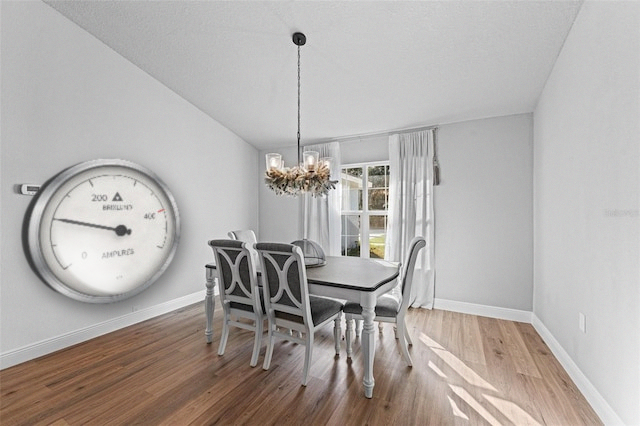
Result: 100
